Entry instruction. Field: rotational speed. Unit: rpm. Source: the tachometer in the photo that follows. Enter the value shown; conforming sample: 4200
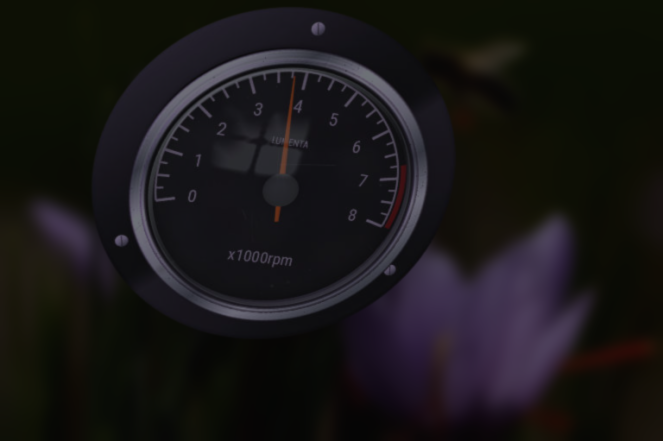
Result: 3750
